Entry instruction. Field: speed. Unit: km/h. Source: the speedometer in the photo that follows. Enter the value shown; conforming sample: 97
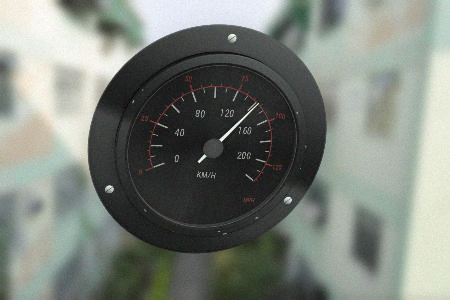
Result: 140
